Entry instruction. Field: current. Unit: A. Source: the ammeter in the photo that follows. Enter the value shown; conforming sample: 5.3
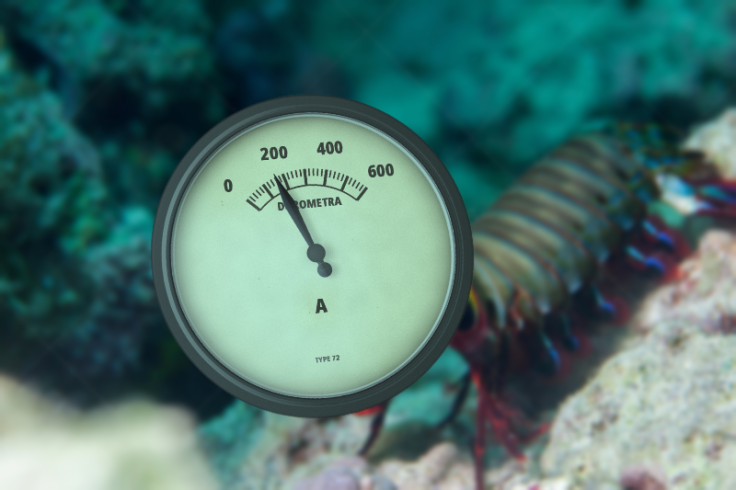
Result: 160
